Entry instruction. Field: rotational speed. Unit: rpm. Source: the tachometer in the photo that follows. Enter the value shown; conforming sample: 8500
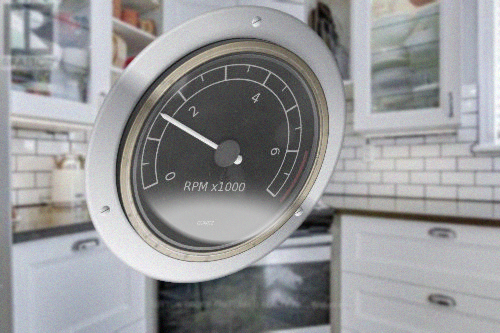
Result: 1500
